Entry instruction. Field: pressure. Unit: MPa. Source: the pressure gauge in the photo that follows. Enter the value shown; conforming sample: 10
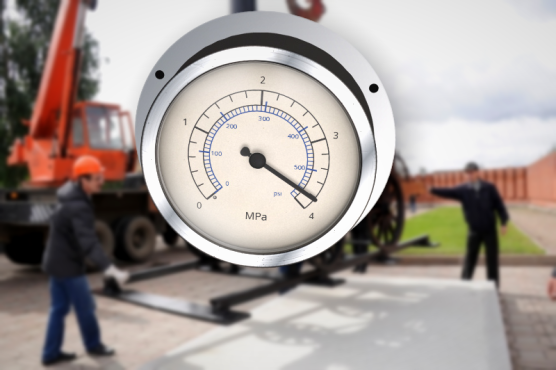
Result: 3.8
